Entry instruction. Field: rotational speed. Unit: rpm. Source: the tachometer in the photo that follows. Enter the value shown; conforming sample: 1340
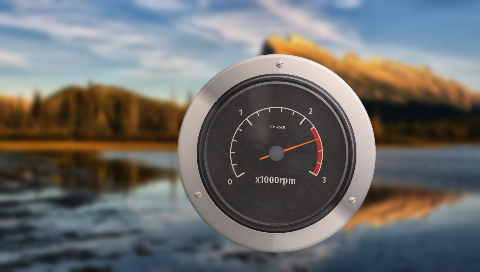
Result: 2400
